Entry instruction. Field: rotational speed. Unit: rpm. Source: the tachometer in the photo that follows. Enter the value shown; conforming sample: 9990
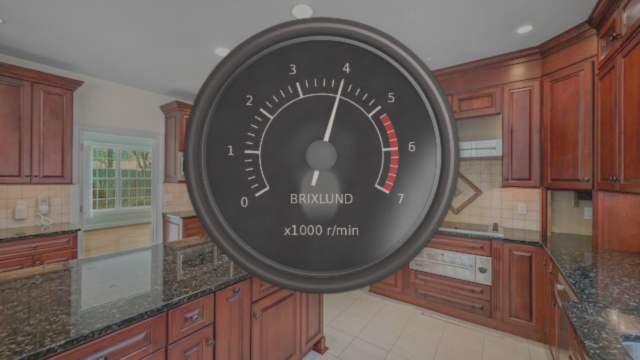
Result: 4000
